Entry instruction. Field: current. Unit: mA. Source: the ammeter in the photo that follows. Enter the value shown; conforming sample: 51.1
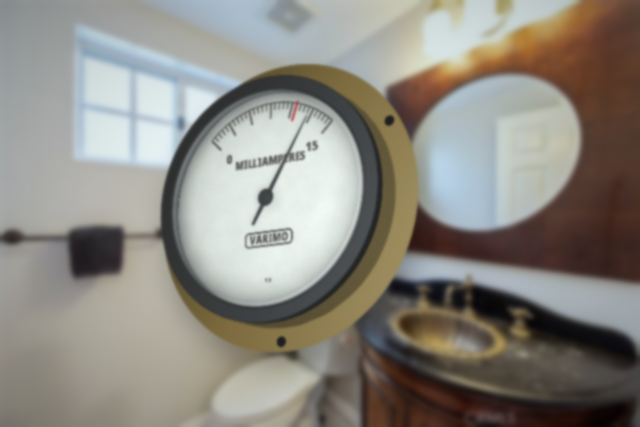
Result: 12.5
